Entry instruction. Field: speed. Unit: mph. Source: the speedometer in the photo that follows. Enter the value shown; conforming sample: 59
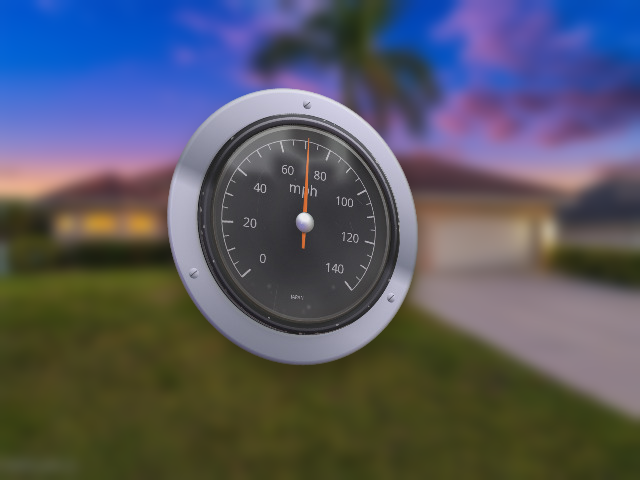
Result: 70
